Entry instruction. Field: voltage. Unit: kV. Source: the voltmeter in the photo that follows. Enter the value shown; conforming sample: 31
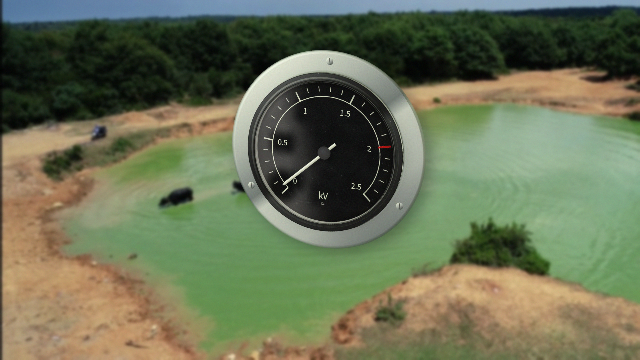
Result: 0.05
